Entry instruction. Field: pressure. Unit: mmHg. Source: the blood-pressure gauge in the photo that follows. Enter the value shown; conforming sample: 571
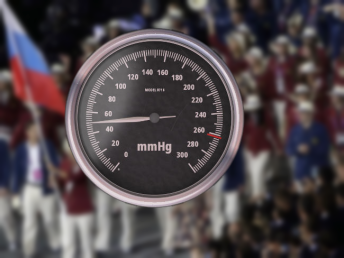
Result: 50
